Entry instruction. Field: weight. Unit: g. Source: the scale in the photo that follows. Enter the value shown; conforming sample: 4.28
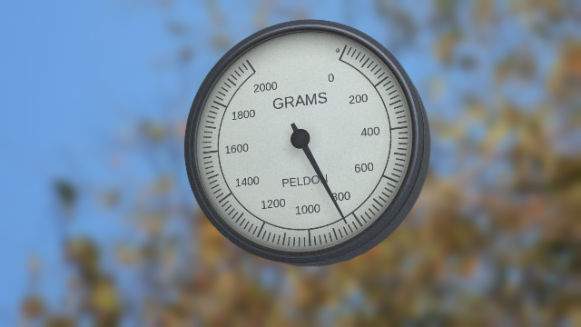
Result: 840
